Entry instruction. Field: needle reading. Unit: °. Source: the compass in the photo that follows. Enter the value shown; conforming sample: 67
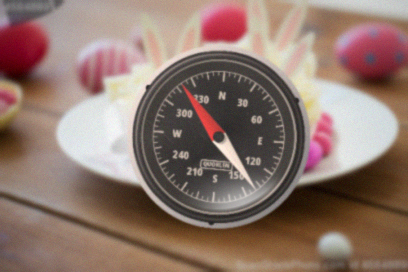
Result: 320
